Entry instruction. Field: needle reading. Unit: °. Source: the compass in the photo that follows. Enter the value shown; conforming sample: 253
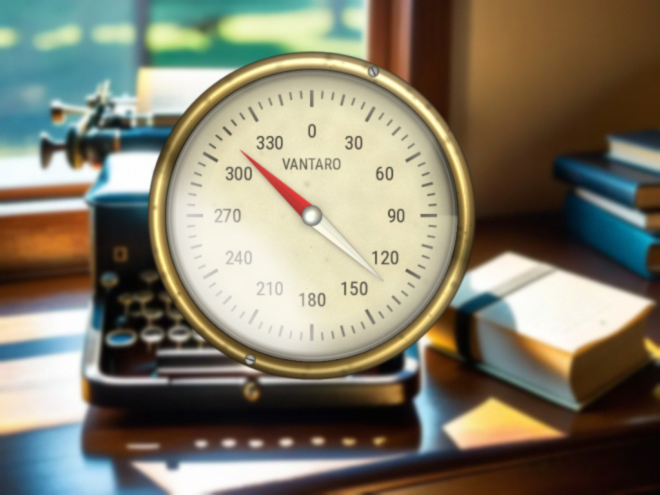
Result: 312.5
